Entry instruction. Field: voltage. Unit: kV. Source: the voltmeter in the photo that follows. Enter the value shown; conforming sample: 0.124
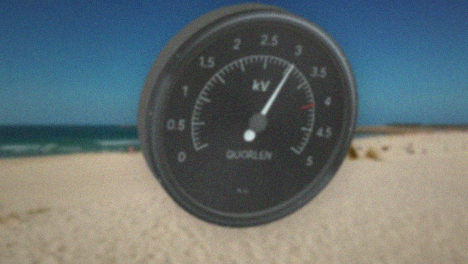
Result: 3
